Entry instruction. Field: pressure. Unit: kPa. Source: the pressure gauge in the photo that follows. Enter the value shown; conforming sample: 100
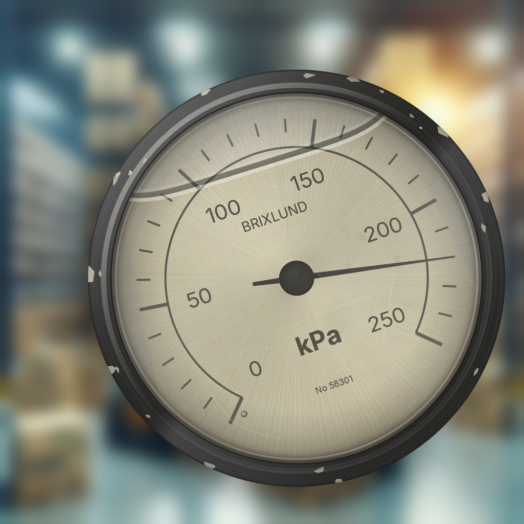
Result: 220
